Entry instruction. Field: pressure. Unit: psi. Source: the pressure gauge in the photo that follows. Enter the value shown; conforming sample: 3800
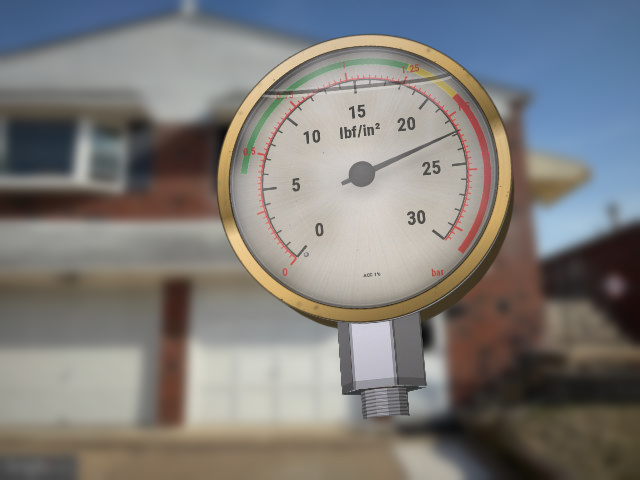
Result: 23
